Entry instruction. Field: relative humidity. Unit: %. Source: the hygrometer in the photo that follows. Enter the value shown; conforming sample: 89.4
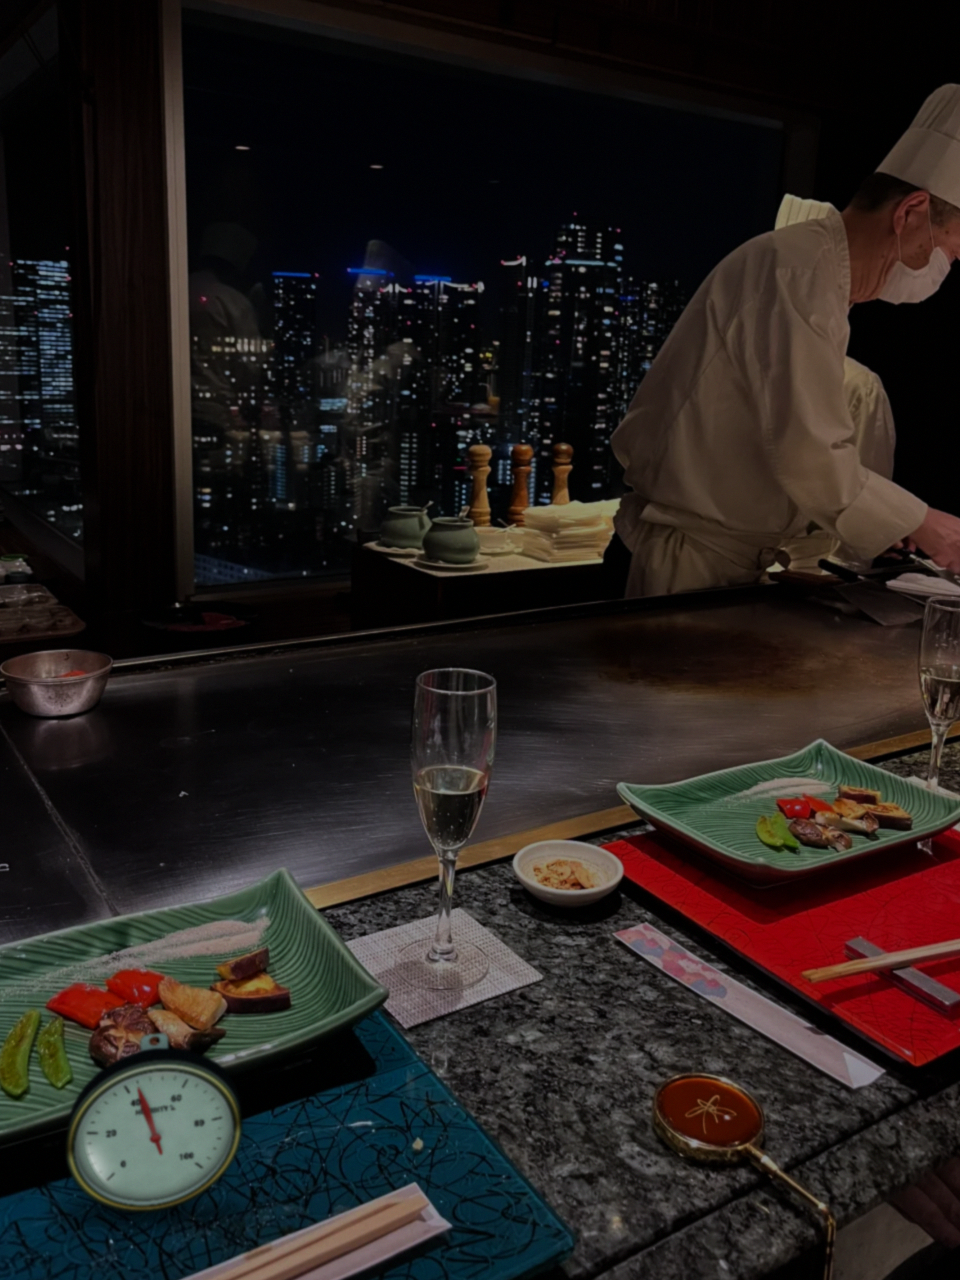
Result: 44
